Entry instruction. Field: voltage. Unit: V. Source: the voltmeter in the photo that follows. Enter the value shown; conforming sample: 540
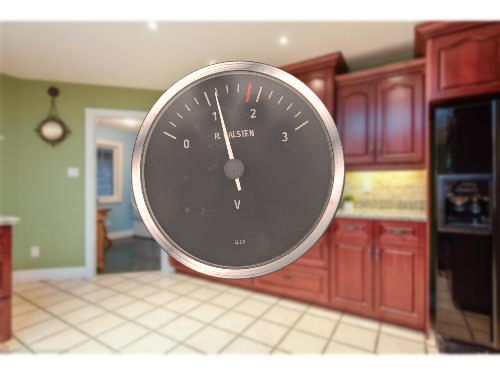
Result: 1.2
